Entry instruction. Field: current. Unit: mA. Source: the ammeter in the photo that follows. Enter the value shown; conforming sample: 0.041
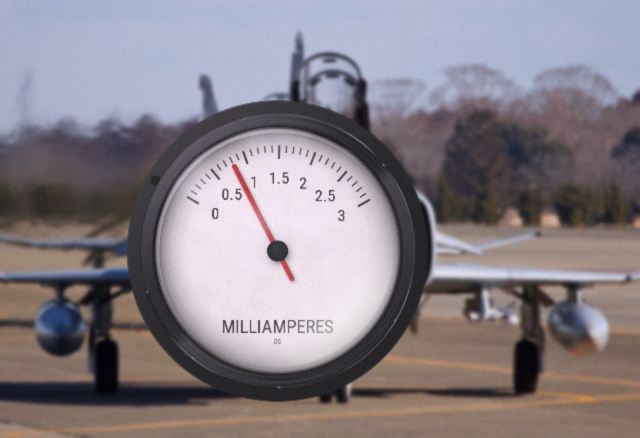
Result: 0.8
